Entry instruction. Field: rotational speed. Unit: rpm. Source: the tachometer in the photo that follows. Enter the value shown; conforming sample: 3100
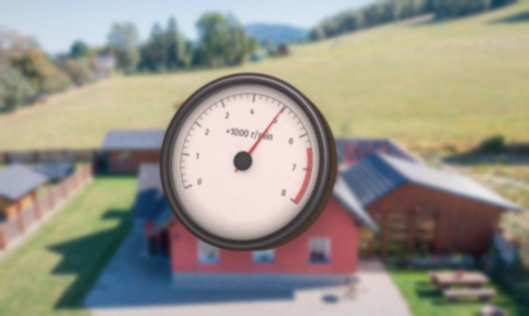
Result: 5000
